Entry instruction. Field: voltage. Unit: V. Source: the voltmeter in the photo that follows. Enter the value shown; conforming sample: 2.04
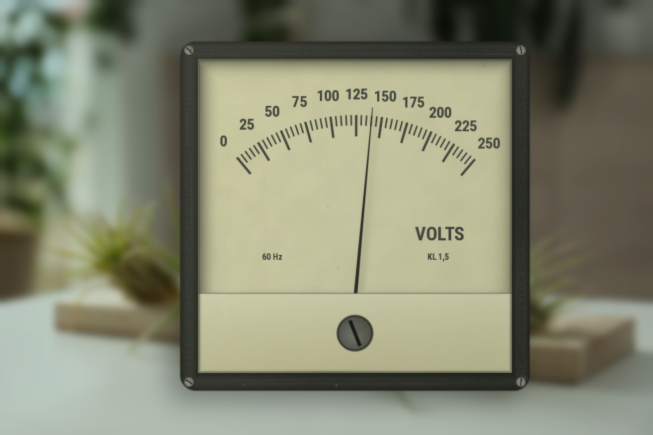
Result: 140
